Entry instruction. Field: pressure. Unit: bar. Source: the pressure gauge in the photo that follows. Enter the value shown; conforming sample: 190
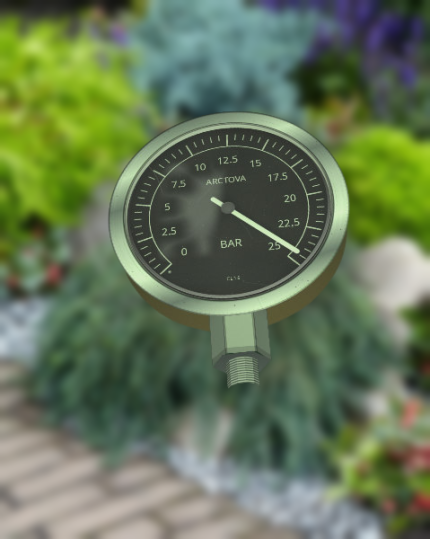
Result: 24.5
